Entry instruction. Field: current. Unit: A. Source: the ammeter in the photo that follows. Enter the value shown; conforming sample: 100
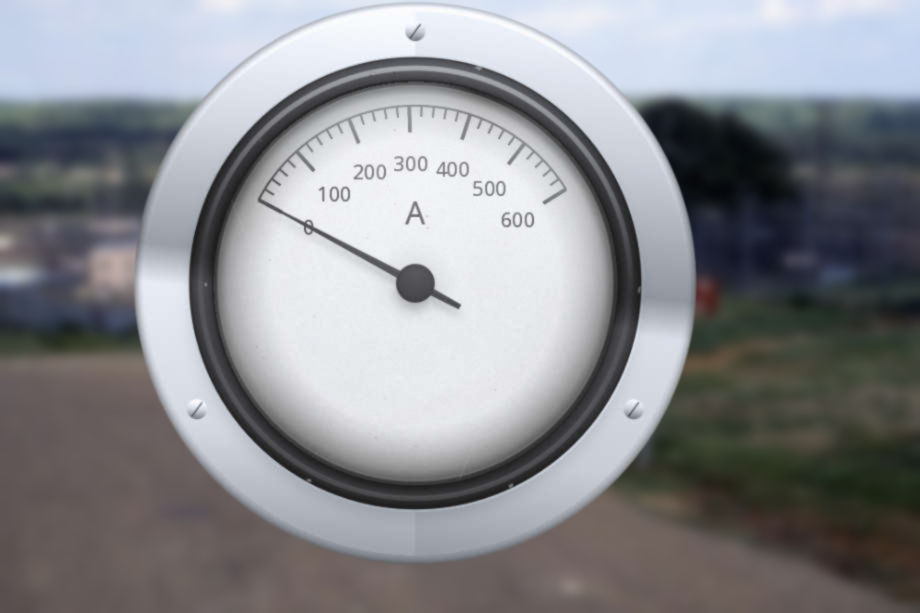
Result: 0
